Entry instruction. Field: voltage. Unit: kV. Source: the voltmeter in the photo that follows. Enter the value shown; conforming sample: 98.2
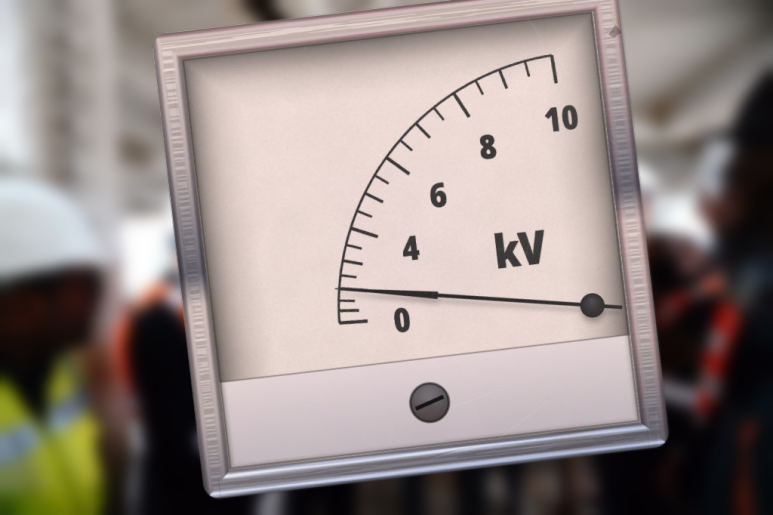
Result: 2
